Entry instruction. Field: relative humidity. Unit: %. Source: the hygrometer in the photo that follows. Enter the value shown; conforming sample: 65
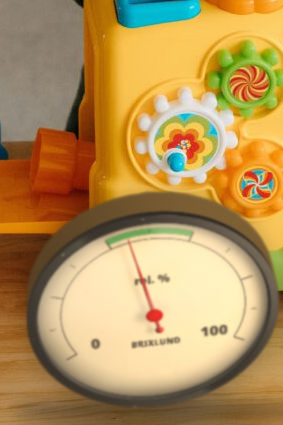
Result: 45
